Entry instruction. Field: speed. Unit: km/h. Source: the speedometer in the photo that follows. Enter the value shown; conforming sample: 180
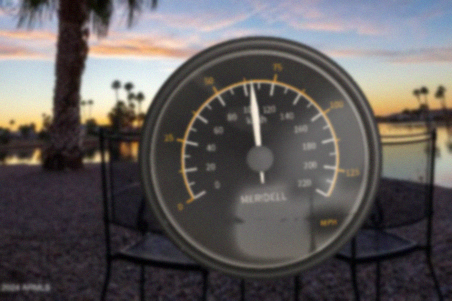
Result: 105
